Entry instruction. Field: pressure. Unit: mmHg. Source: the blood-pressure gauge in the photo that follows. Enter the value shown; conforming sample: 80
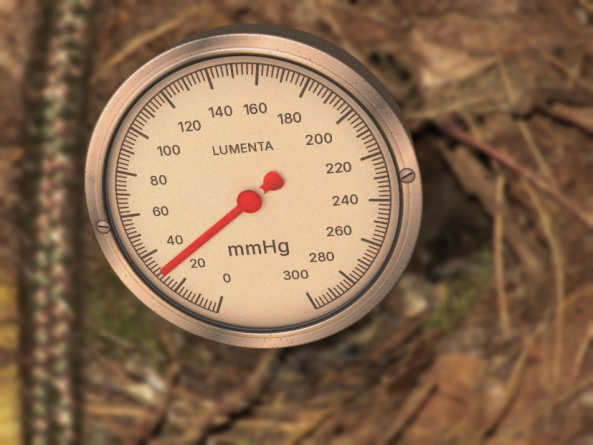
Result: 30
